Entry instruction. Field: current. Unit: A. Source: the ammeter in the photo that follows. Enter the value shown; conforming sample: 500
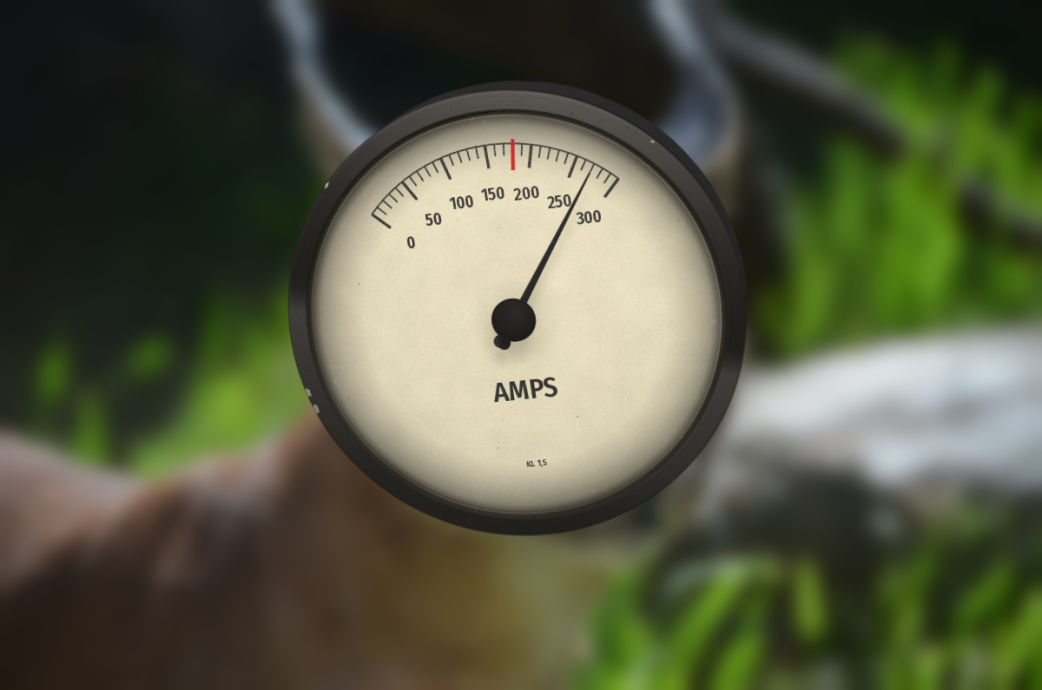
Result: 270
